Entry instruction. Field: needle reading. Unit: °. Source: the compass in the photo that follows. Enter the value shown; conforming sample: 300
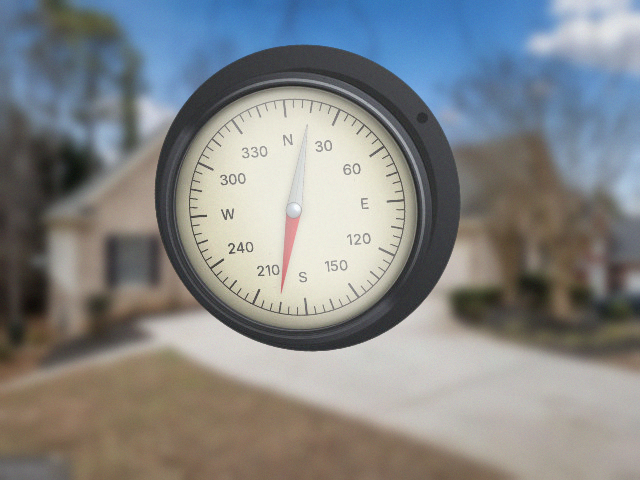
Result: 195
